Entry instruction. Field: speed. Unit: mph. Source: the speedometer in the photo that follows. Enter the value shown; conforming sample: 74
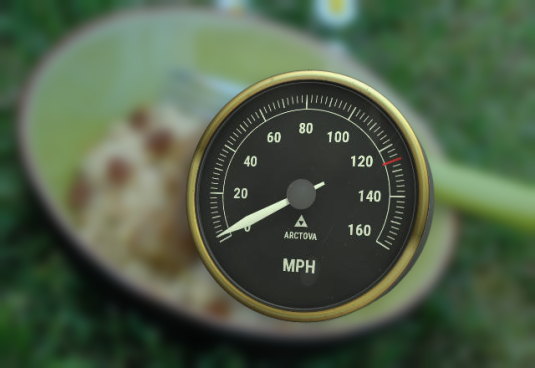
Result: 2
